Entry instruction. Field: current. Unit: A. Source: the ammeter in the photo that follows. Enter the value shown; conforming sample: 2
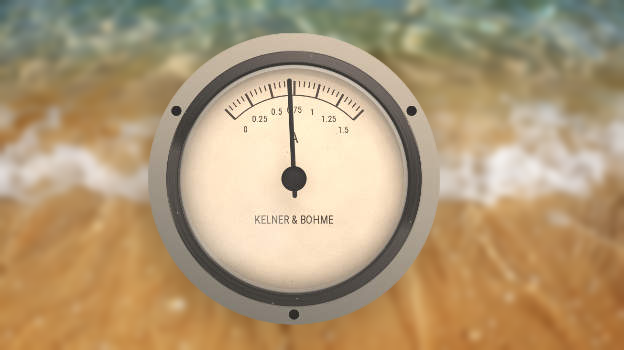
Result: 0.7
